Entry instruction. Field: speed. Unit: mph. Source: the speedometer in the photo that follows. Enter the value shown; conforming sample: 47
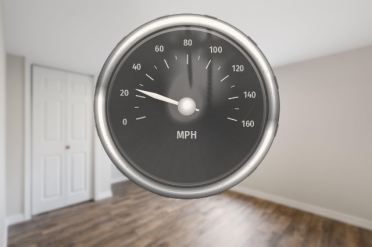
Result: 25
